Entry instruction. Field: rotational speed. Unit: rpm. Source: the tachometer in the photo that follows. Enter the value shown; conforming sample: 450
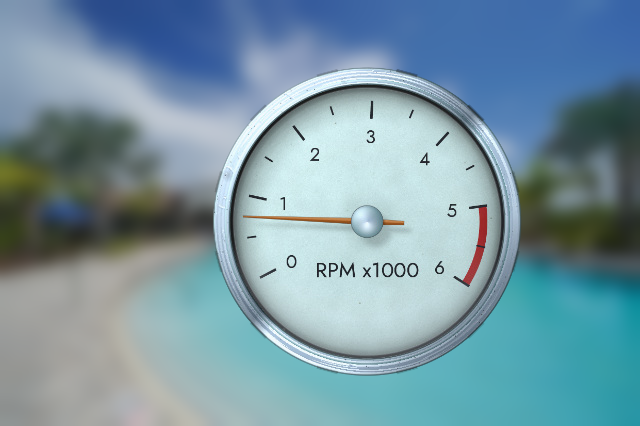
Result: 750
